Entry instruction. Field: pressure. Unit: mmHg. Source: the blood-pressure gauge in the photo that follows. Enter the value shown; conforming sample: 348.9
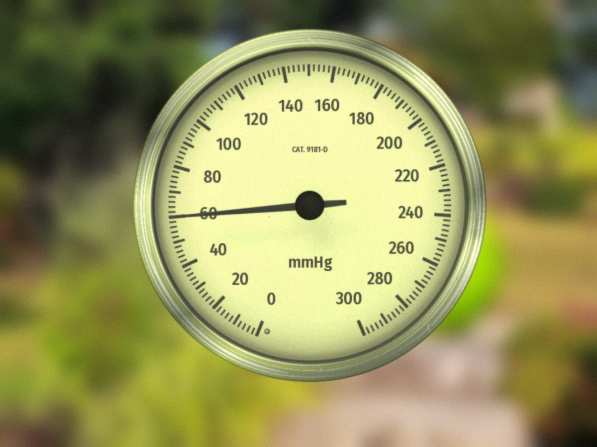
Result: 60
